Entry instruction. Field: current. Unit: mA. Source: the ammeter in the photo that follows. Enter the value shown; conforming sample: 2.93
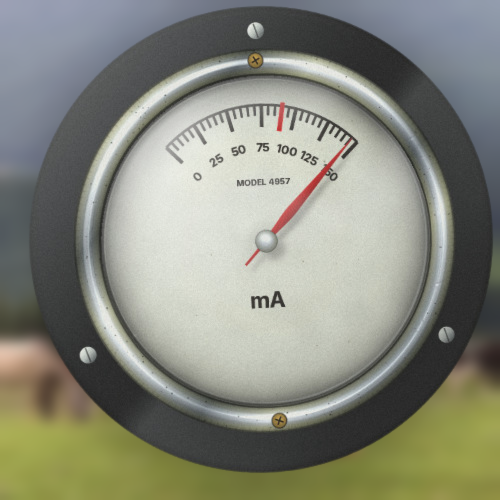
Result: 145
